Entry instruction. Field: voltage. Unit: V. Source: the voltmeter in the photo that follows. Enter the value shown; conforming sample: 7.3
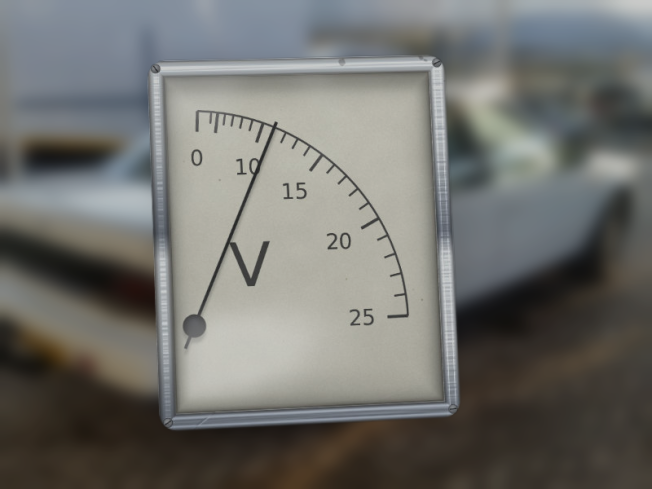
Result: 11
